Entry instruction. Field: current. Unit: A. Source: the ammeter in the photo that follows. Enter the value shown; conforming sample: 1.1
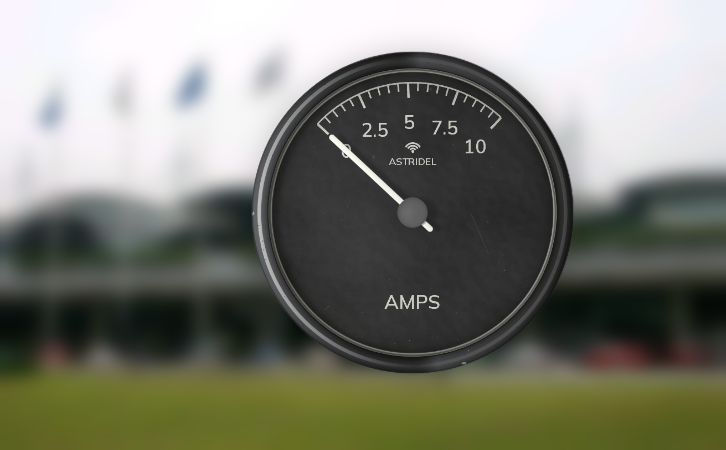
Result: 0
